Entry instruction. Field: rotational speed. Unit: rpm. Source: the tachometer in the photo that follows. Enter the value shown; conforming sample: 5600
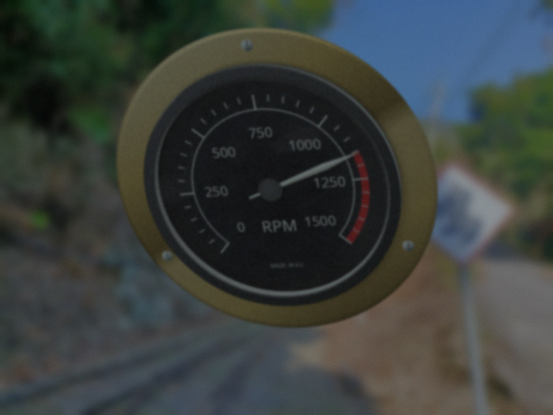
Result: 1150
